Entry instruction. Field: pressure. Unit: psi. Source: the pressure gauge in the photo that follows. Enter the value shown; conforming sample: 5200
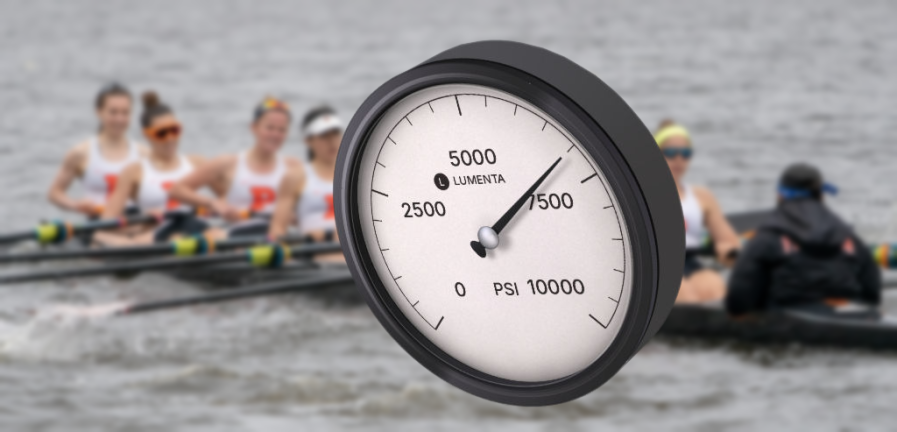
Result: 7000
